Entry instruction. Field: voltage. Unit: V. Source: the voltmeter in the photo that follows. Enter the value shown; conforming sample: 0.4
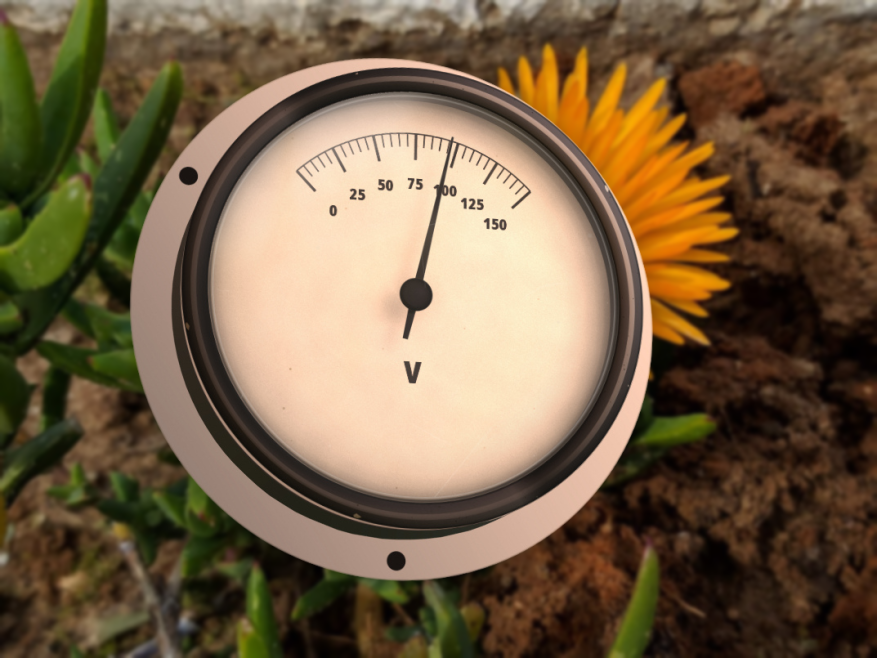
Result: 95
